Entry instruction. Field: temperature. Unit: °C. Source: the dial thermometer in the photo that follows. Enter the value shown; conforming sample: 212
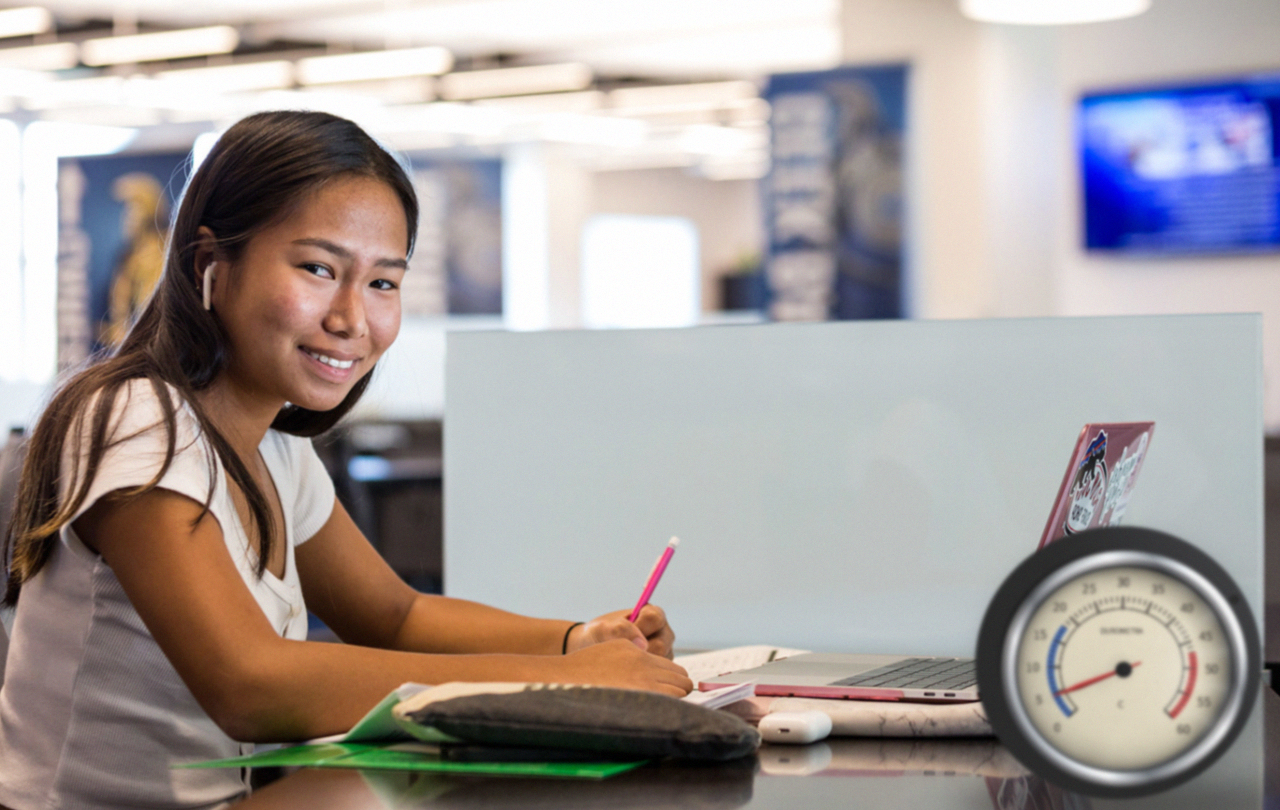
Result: 5
